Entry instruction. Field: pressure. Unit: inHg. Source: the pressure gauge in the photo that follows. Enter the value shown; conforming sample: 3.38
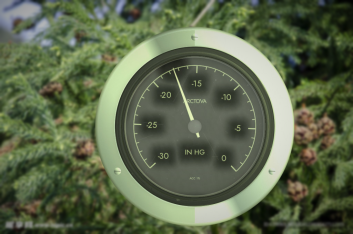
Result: -17.5
